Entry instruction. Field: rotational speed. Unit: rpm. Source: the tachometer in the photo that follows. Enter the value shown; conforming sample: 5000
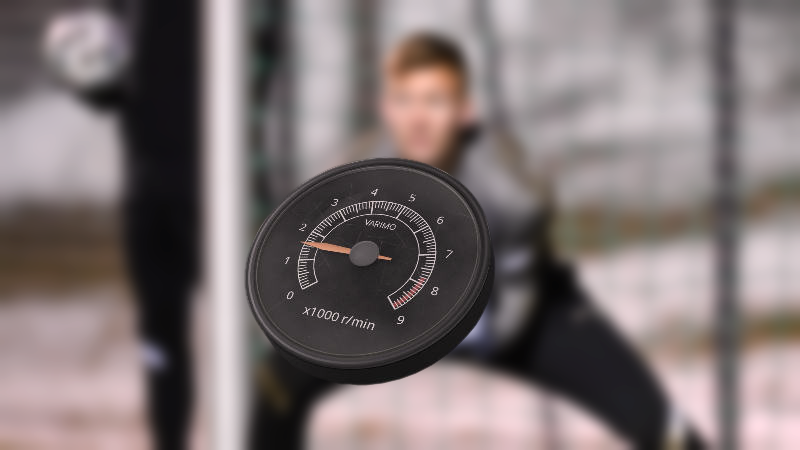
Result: 1500
